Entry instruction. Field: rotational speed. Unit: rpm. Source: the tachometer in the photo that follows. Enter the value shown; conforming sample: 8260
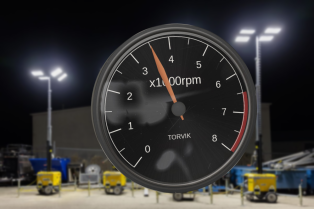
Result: 3500
